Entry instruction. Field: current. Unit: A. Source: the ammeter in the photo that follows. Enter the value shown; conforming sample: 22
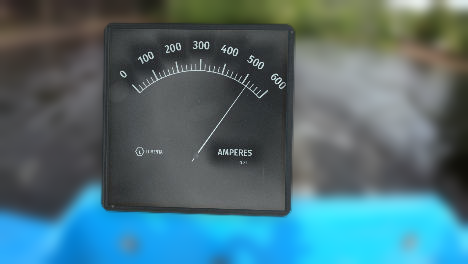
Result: 520
